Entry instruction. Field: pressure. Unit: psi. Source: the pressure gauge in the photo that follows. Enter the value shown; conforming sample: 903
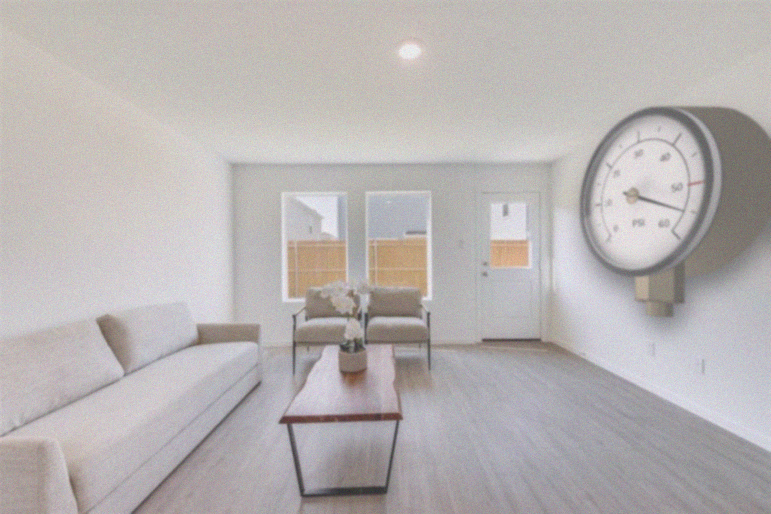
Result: 55
